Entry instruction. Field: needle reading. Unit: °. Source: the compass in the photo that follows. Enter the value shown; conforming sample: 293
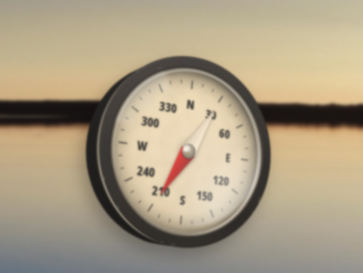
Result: 210
